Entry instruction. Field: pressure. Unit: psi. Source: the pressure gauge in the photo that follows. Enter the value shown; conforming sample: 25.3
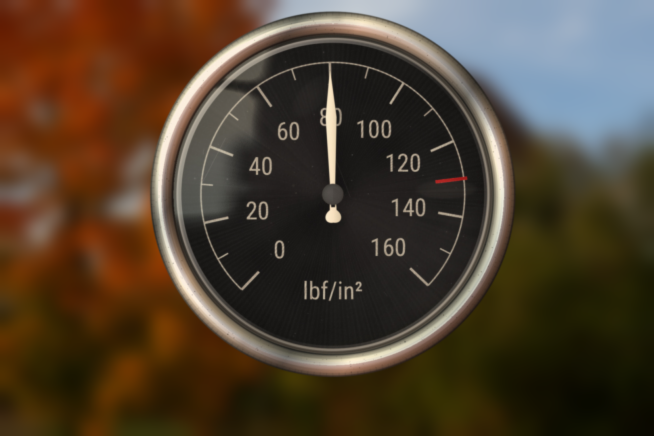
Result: 80
